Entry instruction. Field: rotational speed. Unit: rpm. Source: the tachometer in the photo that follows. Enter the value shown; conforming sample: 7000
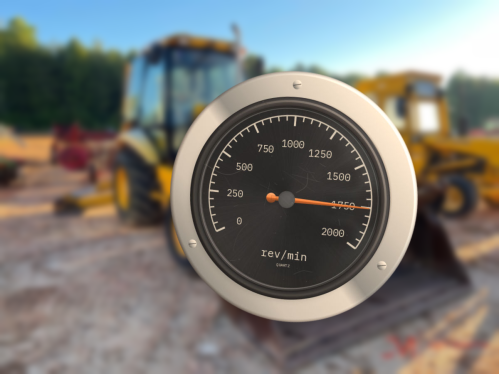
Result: 1750
